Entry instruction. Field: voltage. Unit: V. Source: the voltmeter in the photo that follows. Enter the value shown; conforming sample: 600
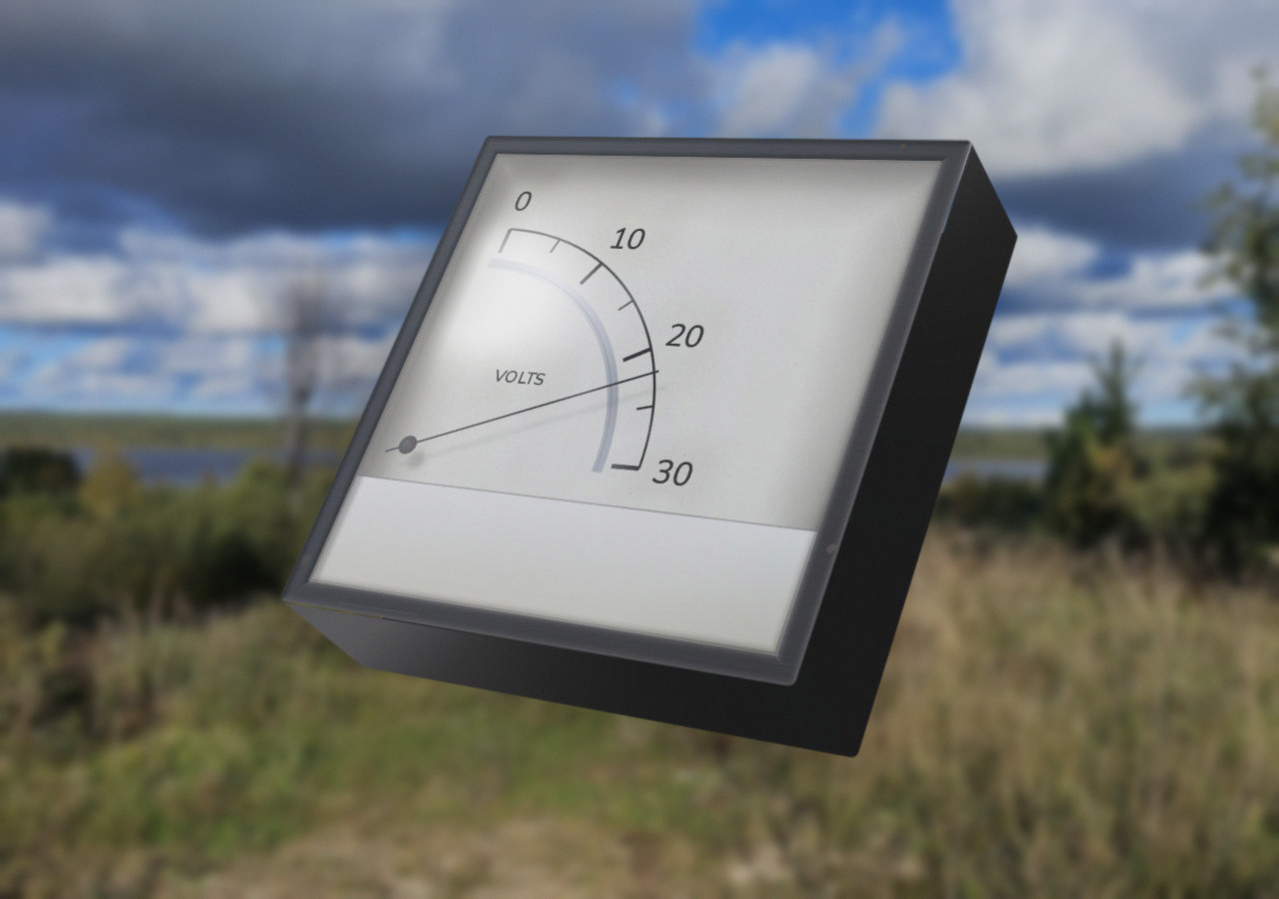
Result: 22.5
